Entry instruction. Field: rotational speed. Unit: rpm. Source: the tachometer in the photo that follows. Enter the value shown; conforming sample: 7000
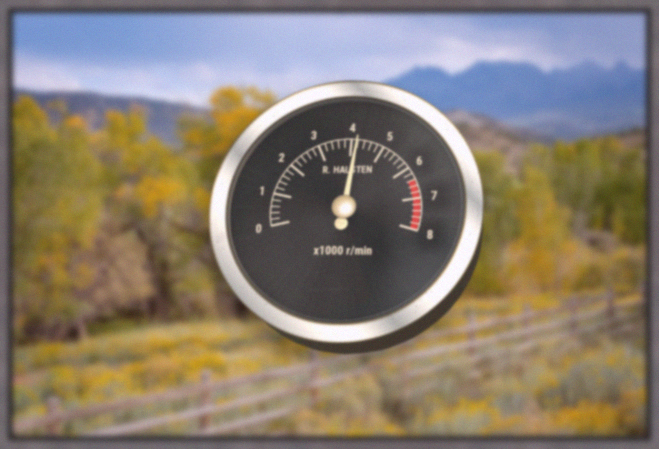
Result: 4200
